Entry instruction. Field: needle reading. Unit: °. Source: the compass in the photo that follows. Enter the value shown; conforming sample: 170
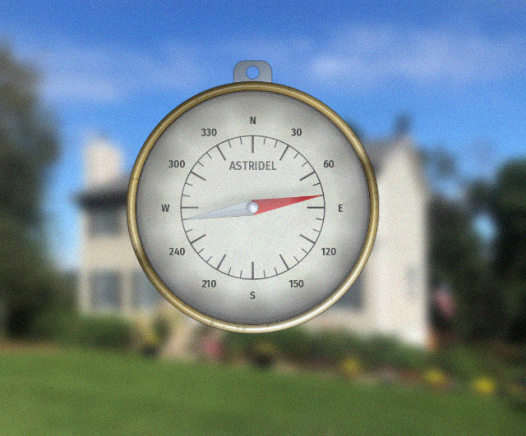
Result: 80
